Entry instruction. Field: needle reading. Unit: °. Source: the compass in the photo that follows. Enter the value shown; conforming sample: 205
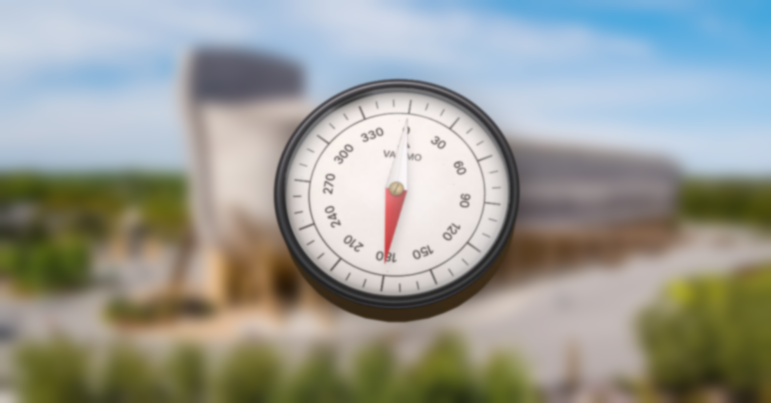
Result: 180
